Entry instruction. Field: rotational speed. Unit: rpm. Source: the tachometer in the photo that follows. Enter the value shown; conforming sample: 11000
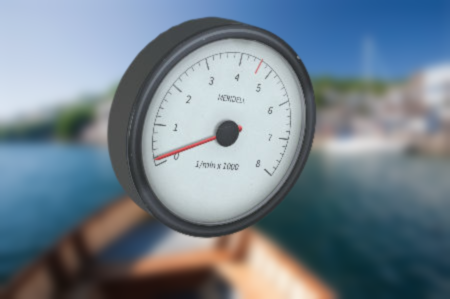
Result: 200
